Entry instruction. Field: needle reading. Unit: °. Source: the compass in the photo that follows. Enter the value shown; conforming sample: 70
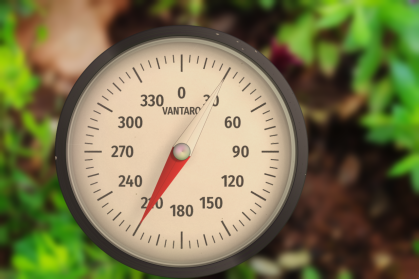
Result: 210
